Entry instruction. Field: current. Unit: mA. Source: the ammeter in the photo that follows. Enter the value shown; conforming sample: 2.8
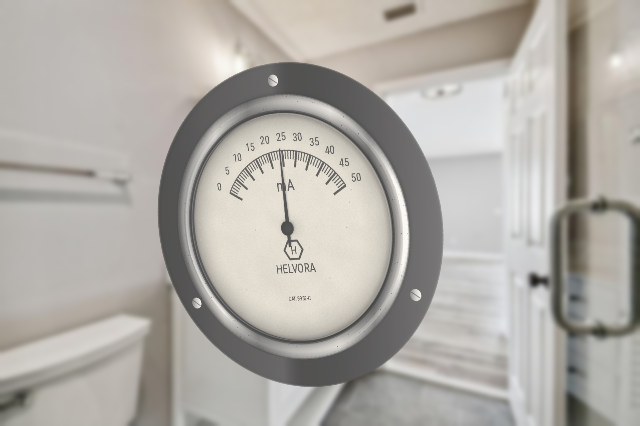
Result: 25
